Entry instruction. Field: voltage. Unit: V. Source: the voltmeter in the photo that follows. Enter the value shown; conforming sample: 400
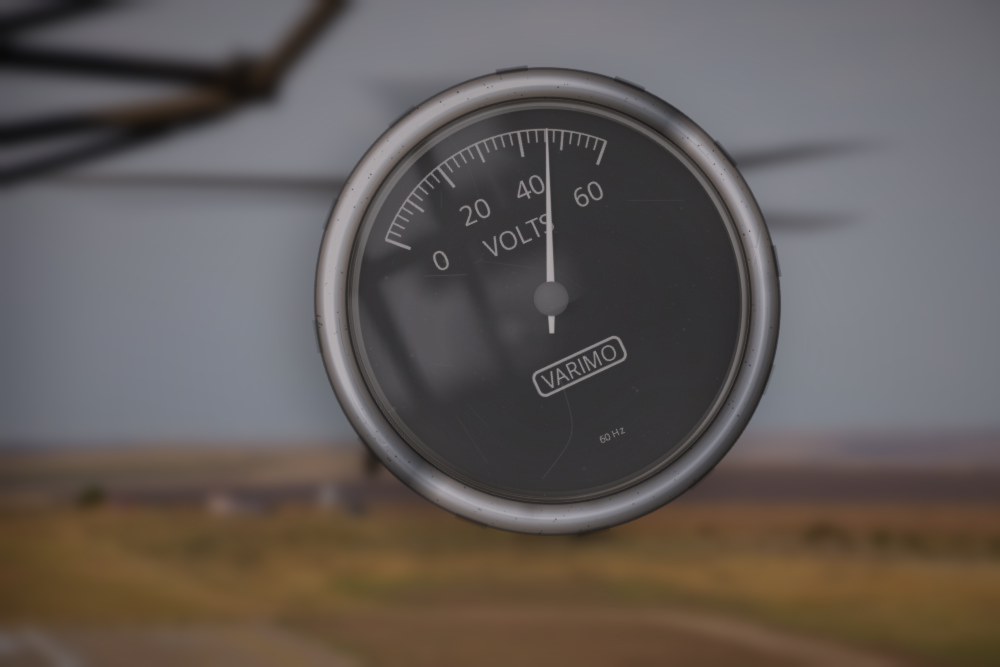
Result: 46
